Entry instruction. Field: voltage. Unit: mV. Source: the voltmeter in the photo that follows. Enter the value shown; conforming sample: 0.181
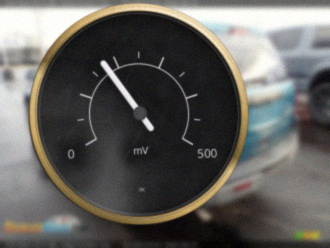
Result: 175
